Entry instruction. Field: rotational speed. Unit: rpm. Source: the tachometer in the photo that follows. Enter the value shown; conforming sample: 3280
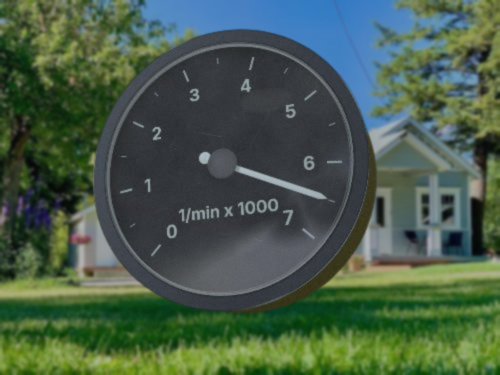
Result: 6500
